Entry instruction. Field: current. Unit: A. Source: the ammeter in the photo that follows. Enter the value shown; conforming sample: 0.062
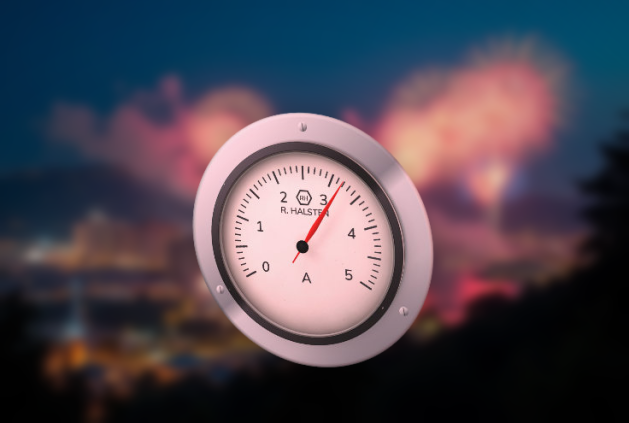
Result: 3.2
